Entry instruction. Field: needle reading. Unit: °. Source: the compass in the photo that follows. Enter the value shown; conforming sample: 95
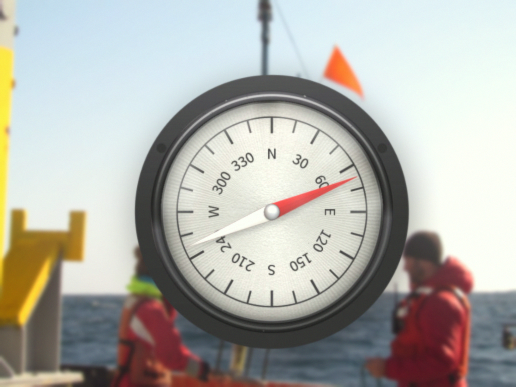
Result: 67.5
